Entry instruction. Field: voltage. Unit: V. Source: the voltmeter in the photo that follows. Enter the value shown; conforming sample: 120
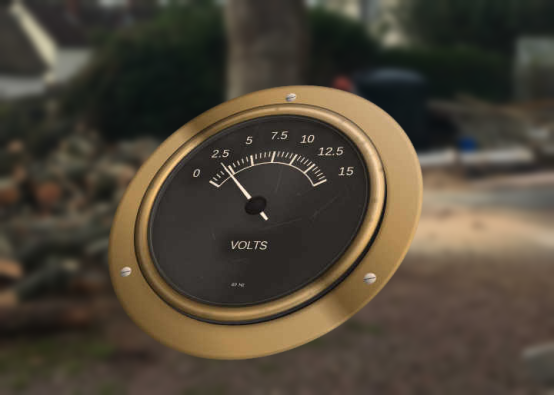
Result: 2
